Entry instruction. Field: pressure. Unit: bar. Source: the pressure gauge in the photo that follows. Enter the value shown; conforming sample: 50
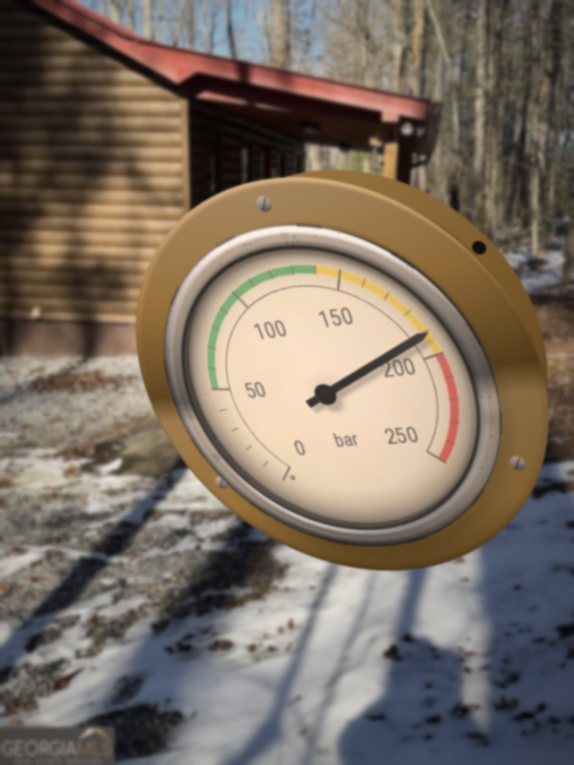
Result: 190
